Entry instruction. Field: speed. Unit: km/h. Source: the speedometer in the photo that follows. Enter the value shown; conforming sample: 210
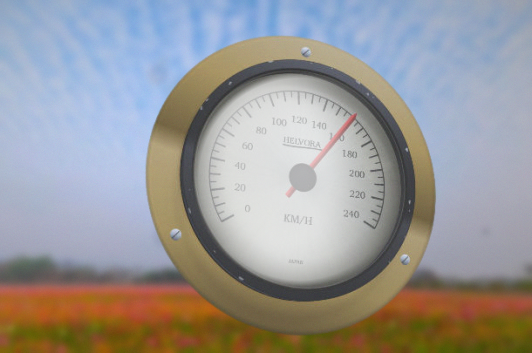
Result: 160
